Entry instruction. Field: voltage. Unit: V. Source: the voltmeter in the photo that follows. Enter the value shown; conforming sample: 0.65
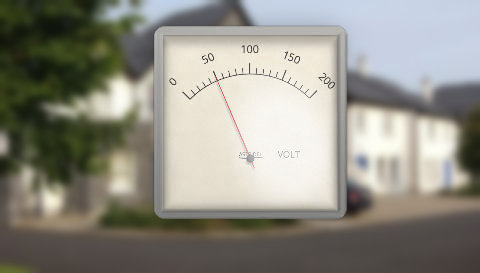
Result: 50
